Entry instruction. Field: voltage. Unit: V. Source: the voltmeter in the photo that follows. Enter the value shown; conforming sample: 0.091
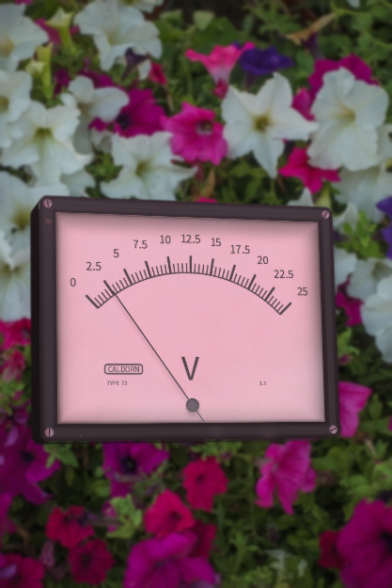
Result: 2.5
